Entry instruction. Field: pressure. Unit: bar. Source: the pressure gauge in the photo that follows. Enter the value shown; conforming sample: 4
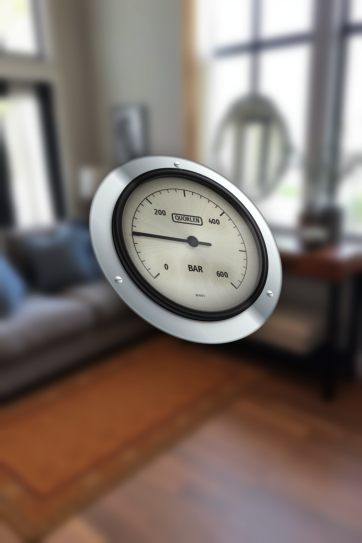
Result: 100
